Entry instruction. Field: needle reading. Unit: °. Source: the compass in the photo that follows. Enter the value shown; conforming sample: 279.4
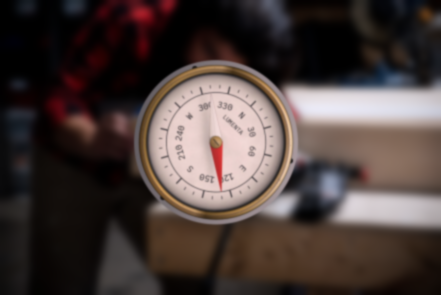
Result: 130
